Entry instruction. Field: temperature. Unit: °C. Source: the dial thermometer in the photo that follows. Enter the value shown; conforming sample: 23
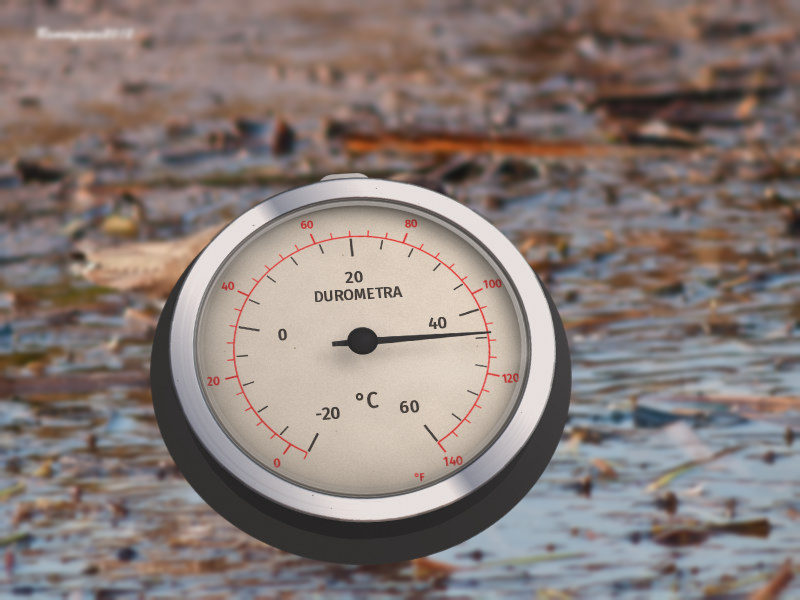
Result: 44
